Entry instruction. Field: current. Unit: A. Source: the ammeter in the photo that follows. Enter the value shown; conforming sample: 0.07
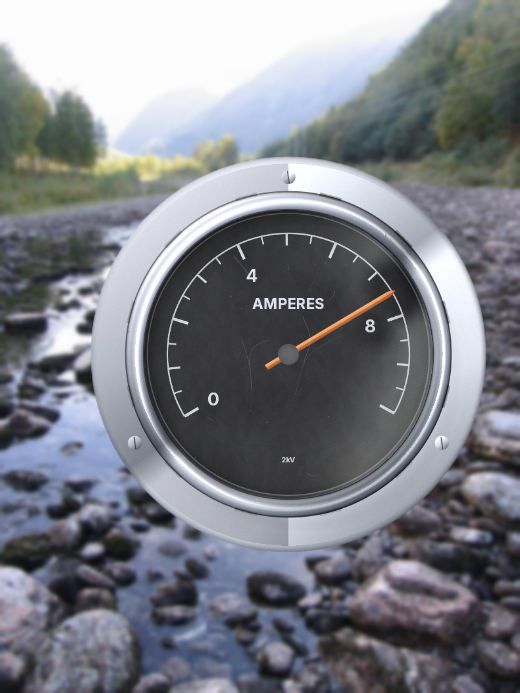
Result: 7.5
